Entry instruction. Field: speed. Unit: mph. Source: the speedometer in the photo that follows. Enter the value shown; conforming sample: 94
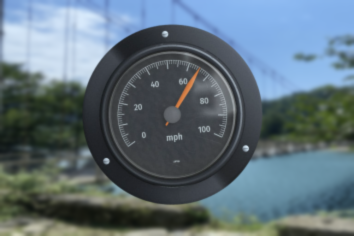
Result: 65
